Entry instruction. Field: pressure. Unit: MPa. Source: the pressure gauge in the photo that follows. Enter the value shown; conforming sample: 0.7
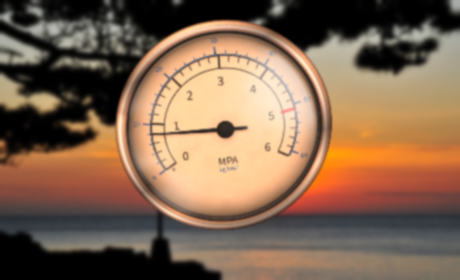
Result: 0.8
